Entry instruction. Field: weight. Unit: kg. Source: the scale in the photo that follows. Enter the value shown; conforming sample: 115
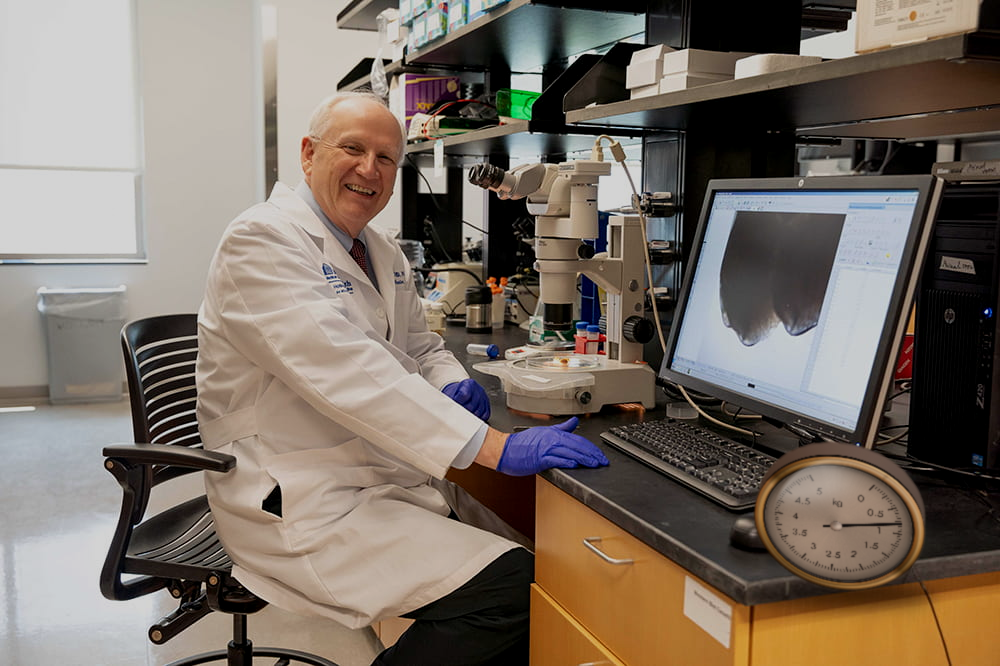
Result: 0.75
